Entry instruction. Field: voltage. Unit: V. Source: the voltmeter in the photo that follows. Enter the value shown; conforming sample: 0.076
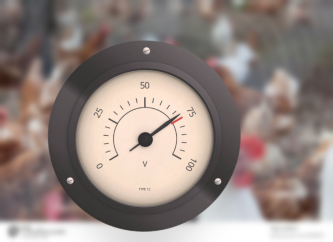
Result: 72.5
